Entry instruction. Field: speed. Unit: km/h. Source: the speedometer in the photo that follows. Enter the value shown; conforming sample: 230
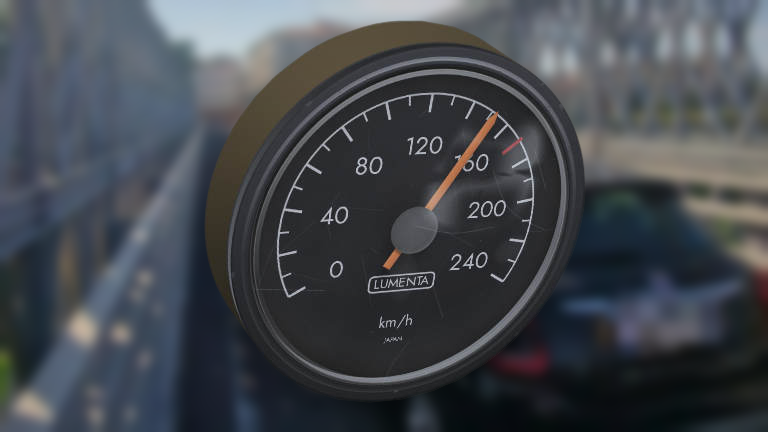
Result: 150
